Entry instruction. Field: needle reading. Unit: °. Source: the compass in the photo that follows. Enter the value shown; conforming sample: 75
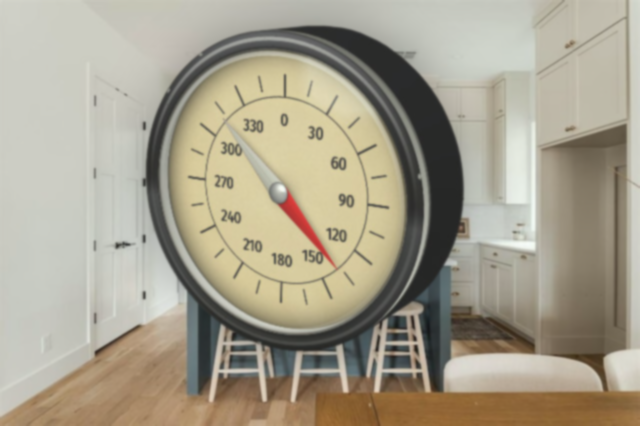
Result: 135
